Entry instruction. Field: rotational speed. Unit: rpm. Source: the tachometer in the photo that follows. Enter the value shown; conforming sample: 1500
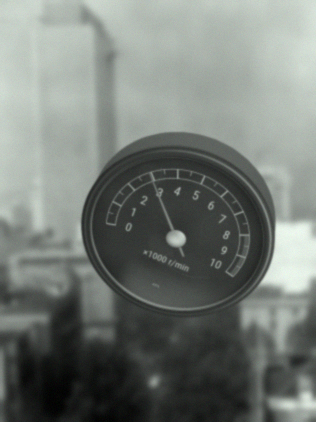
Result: 3000
